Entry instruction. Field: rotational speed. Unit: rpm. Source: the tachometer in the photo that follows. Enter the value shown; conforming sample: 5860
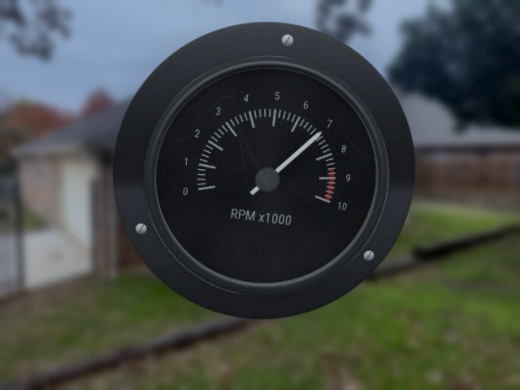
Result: 7000
